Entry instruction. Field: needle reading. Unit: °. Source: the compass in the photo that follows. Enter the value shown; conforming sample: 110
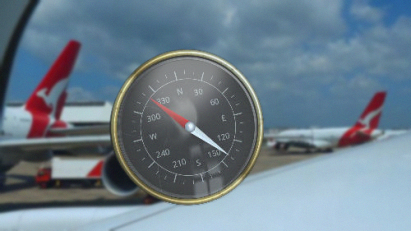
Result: 320
